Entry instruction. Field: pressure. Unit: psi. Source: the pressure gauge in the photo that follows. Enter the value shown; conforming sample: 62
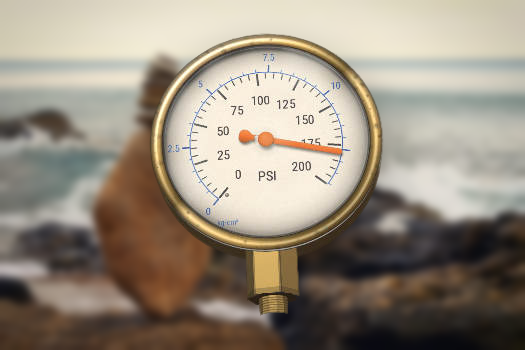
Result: 180
